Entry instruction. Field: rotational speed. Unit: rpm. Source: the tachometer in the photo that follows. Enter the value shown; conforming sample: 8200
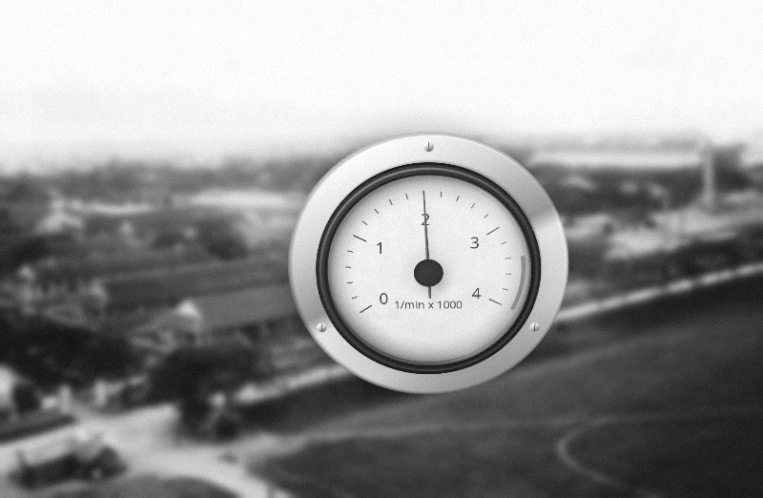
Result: 2000
